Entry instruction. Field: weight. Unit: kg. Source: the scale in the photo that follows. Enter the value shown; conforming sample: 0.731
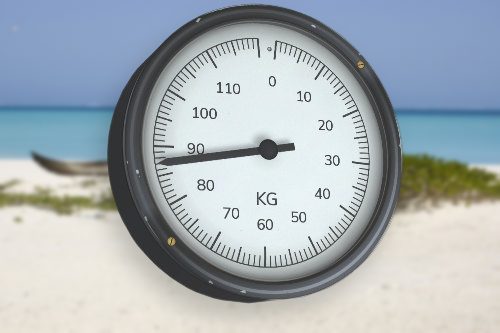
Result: 87
